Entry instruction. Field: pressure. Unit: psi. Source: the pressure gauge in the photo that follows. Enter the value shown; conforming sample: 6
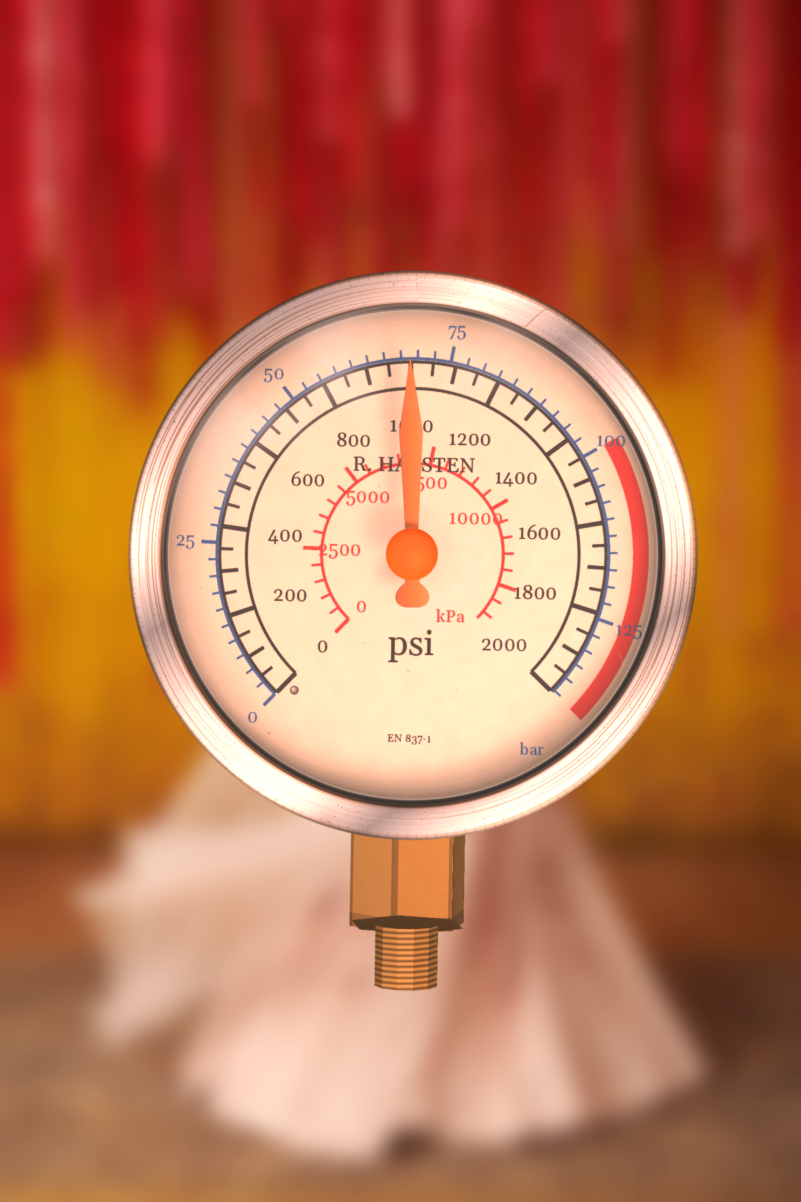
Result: 1000
